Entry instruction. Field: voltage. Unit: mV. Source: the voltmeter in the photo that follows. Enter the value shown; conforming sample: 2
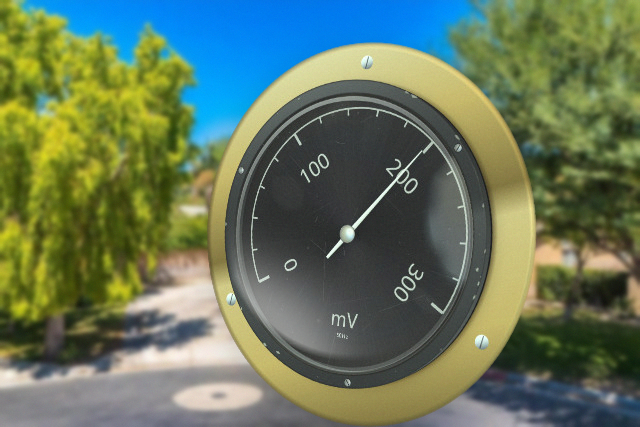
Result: 200
